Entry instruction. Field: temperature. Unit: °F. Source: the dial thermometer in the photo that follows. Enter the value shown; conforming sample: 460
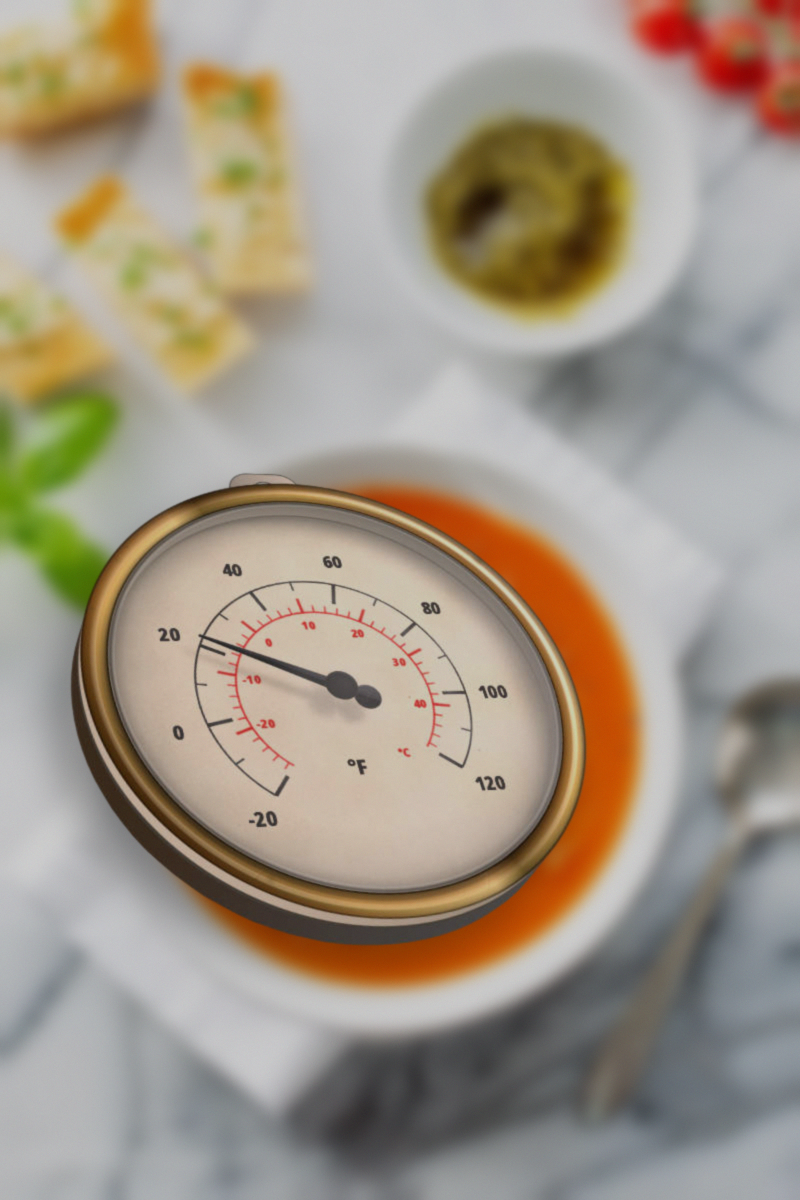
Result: 20
